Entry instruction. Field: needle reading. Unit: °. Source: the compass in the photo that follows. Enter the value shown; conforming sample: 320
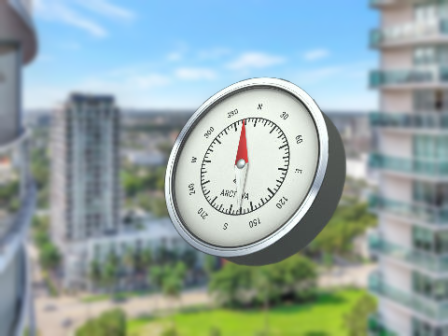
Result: 345
